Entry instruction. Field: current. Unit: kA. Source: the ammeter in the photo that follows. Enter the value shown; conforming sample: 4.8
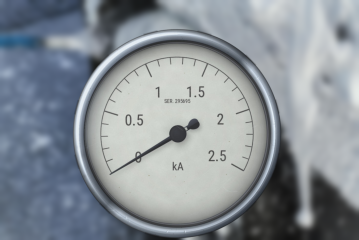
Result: 0
